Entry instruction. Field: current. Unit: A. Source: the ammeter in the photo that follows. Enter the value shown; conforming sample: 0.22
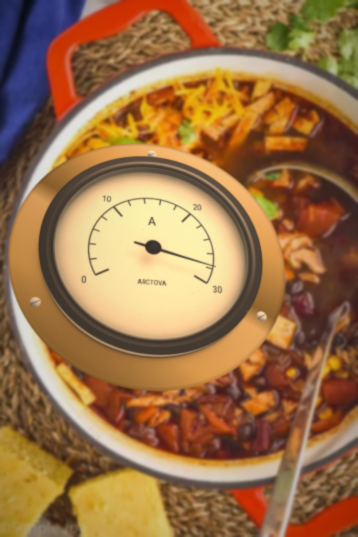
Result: 28
